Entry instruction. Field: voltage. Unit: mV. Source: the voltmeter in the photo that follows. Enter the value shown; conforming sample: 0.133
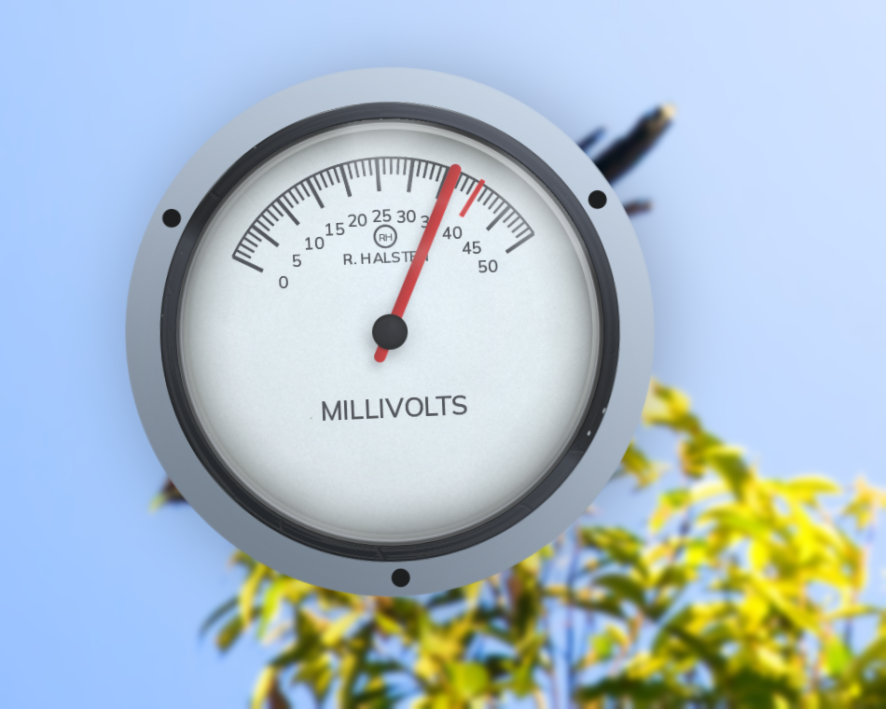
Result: 36
